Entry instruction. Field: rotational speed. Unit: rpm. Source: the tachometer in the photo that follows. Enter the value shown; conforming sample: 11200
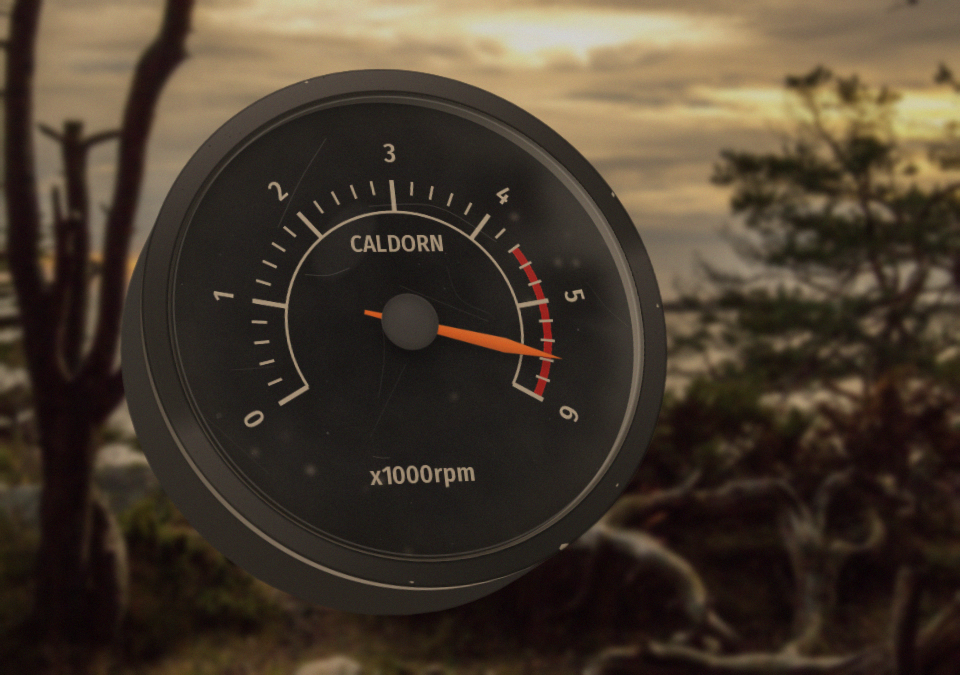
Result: 5600
